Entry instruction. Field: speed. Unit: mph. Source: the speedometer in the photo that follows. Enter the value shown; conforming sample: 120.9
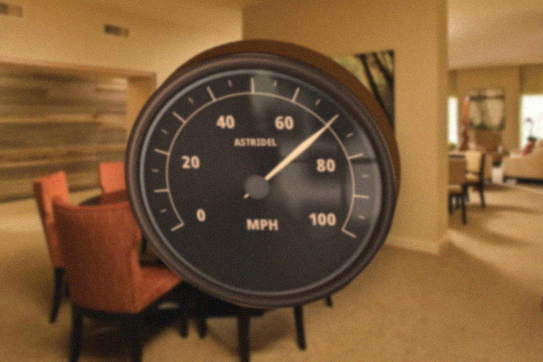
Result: 70
